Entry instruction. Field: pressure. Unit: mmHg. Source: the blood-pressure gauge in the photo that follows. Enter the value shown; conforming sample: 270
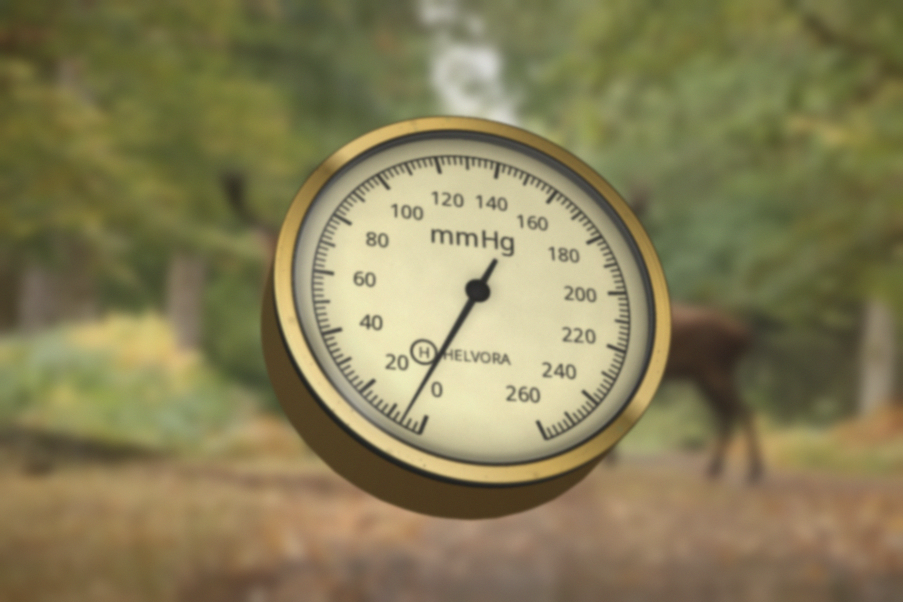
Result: 6
